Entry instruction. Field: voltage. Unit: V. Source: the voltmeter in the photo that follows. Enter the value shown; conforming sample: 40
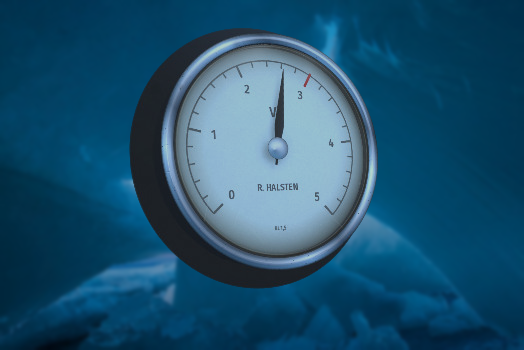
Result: 2.6
